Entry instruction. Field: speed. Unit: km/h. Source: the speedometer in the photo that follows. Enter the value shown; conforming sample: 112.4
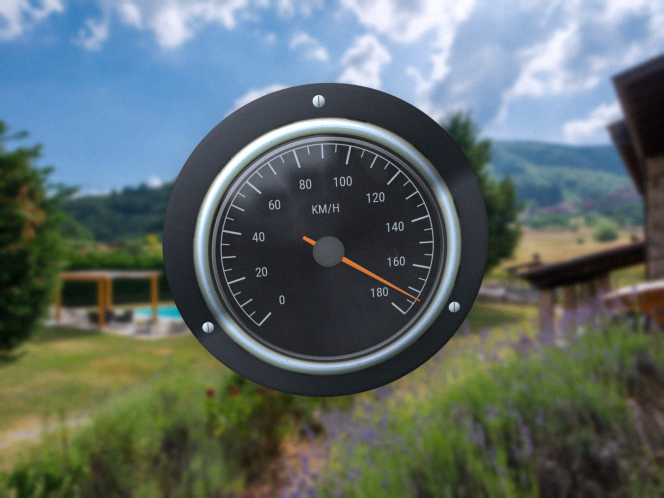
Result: 172.5
